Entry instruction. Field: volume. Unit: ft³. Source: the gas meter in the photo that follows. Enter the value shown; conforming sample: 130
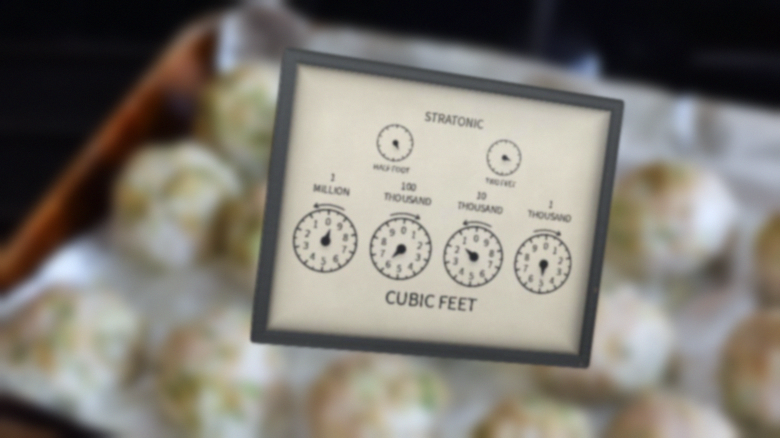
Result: 961500
